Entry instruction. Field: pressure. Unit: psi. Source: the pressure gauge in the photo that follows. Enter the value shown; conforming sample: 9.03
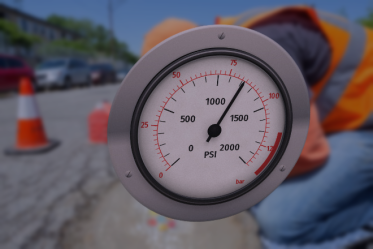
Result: 1200
